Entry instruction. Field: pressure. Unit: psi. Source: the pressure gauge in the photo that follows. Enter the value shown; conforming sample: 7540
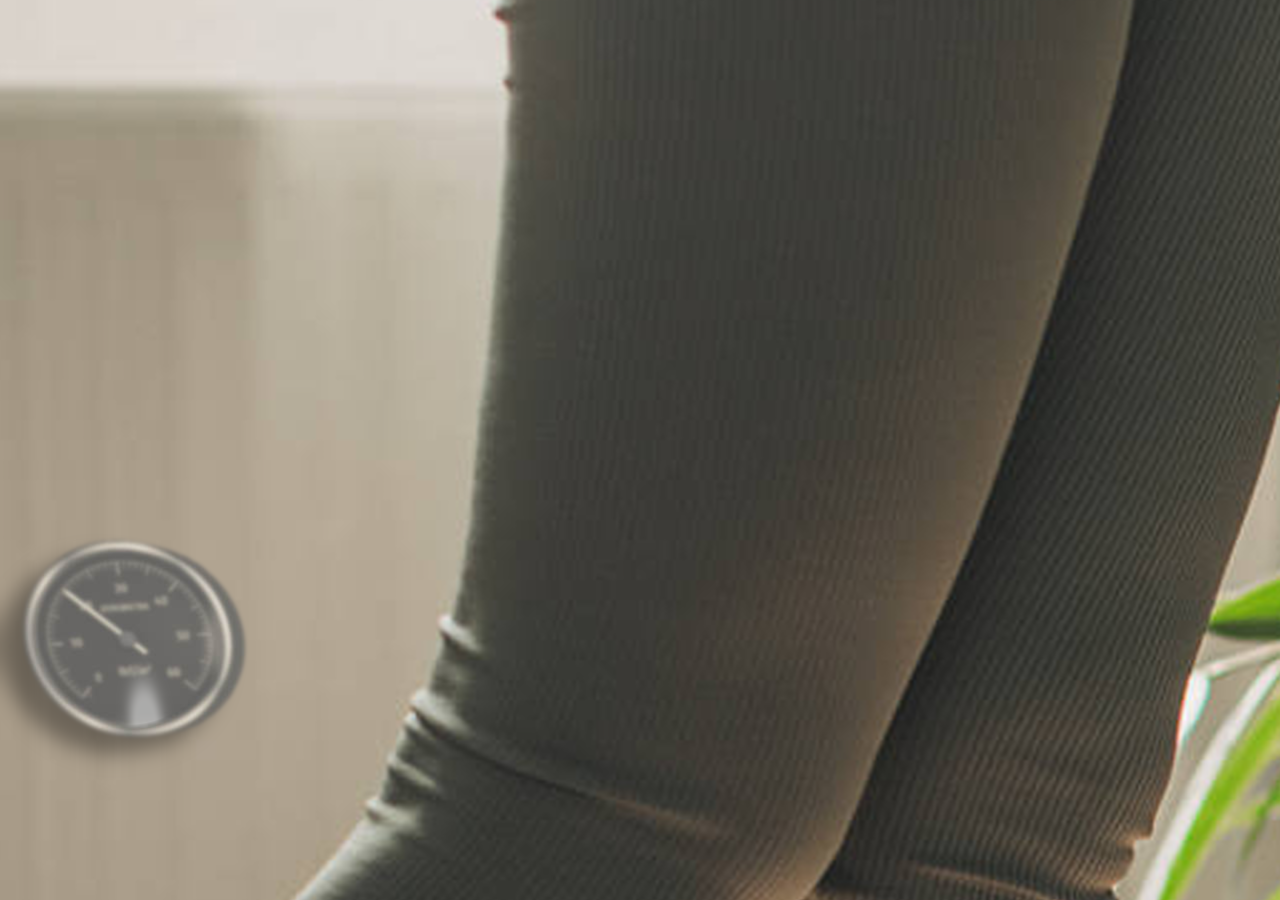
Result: 20
